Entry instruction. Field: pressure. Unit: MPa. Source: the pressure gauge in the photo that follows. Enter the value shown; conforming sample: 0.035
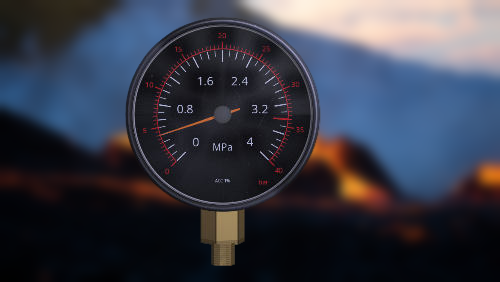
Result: 0.4
